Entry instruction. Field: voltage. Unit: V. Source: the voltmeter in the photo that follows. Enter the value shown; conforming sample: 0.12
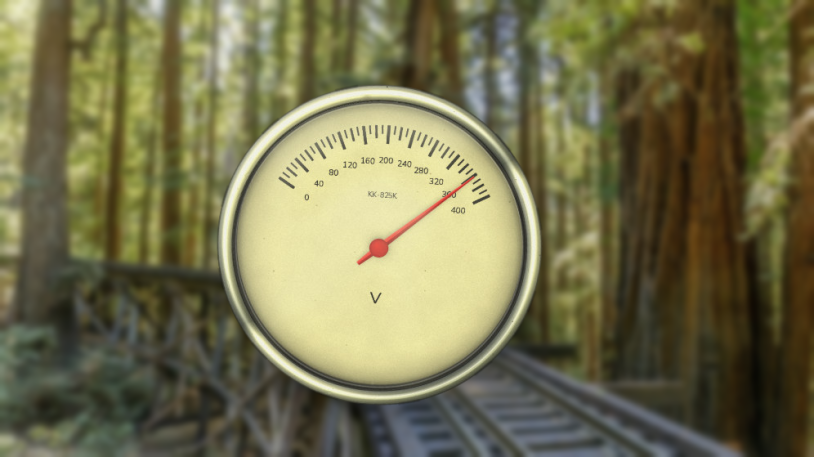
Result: 360
